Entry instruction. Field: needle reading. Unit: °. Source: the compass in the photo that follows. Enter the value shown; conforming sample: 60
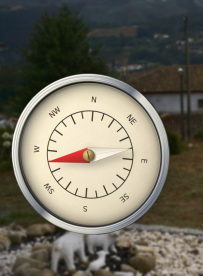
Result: 255
